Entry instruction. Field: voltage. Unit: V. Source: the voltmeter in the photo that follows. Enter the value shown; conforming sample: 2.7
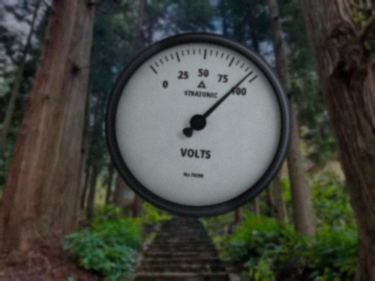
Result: 95
